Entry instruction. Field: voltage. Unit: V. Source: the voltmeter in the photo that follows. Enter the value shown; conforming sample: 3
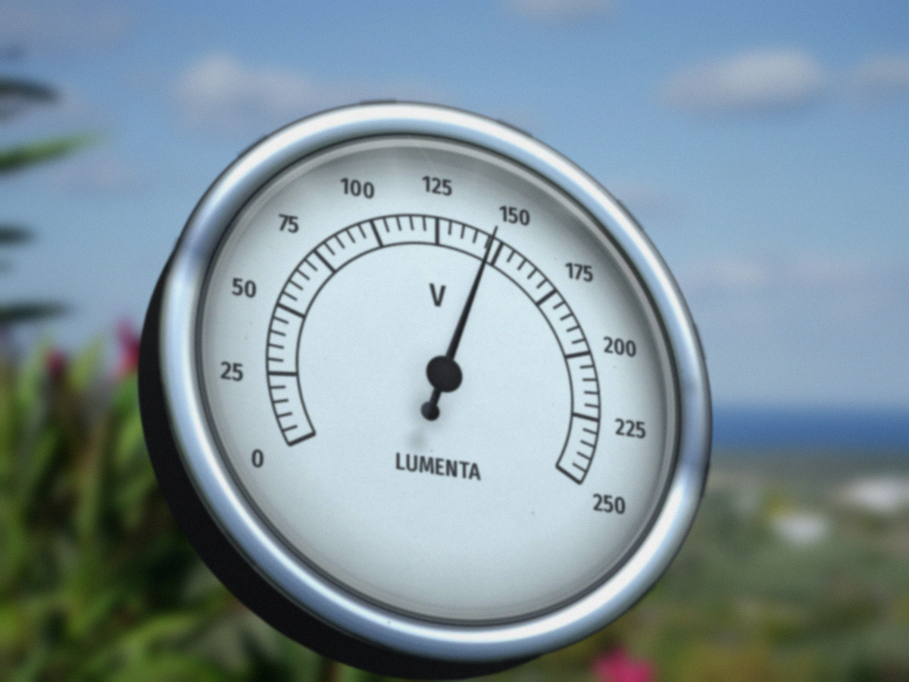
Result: 145
